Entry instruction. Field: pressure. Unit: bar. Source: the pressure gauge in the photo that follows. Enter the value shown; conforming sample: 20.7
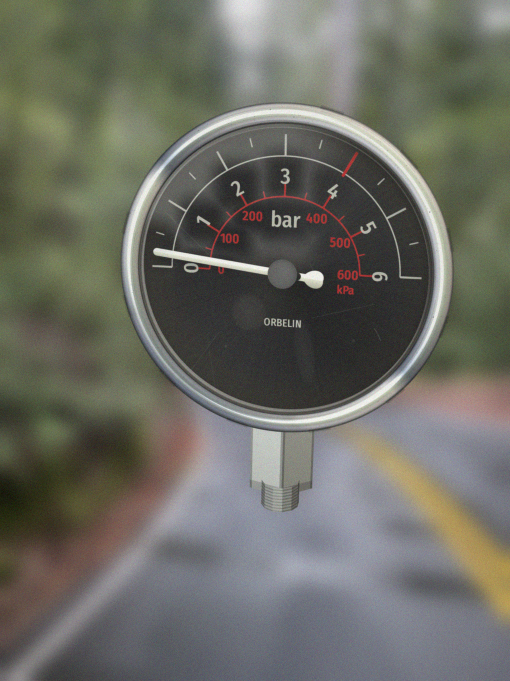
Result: 0.25
